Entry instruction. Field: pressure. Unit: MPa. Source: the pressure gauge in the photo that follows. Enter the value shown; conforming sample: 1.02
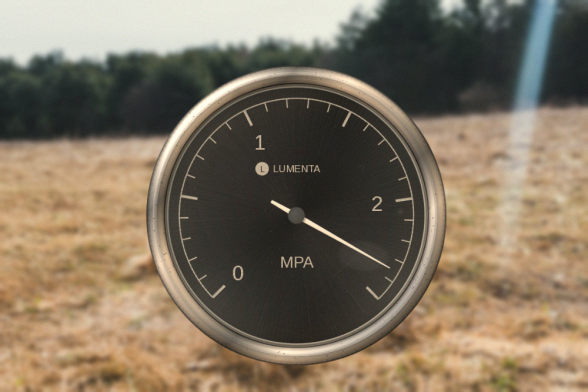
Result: 2.35
